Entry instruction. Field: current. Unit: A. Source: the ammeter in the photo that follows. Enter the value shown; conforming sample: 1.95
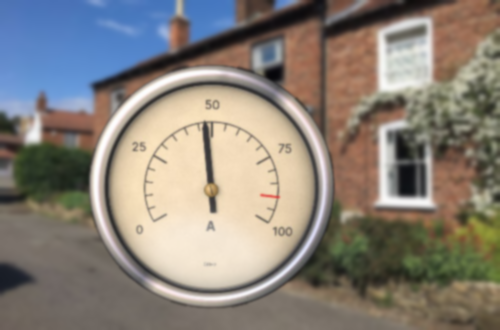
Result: 47.5
